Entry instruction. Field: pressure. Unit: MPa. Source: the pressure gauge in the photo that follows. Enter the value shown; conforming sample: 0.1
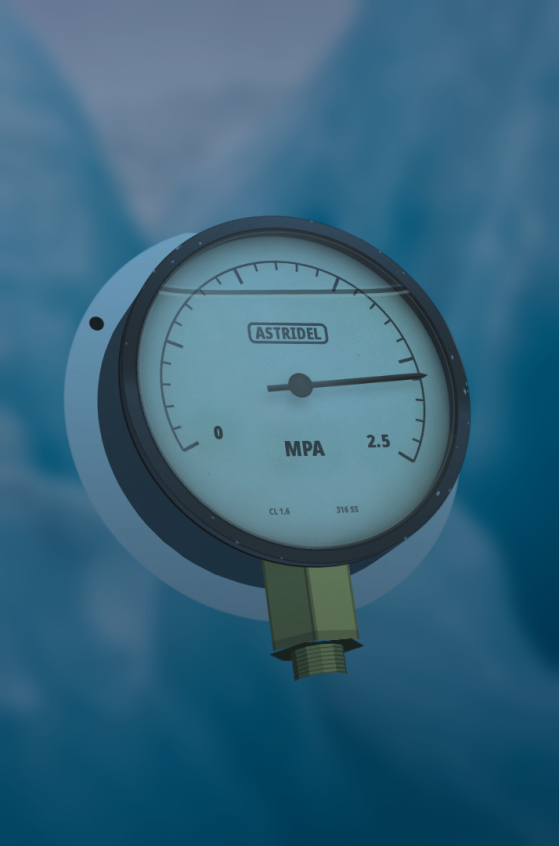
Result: 2.1
